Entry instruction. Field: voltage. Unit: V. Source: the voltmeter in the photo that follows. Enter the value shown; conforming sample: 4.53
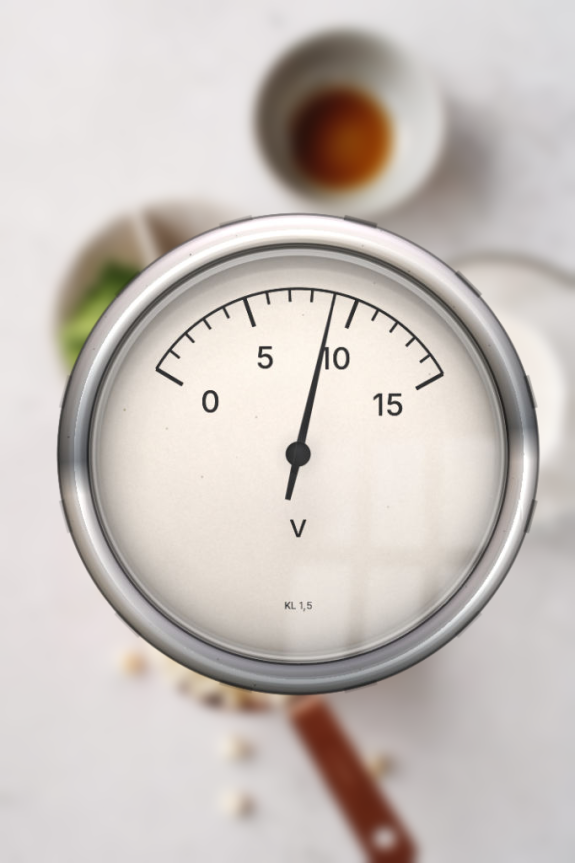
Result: 9
